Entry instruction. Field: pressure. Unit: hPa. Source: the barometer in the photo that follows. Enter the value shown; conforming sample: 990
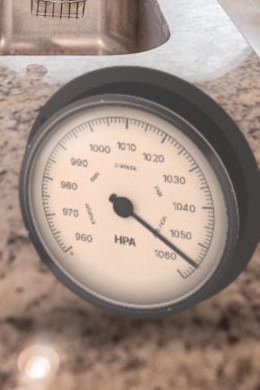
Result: 1055
